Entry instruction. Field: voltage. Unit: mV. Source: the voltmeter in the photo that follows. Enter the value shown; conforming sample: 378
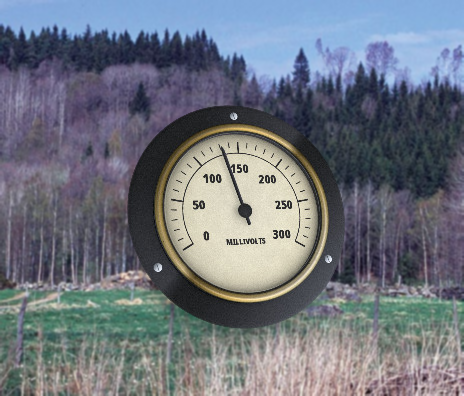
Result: 130
